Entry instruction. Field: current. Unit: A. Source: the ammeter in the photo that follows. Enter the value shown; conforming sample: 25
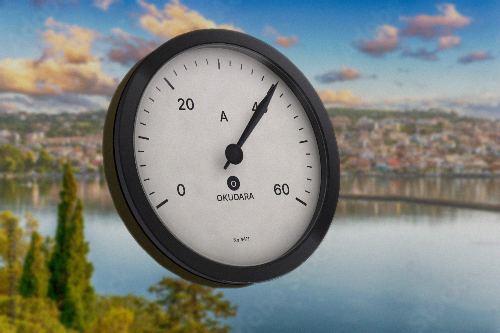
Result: 40
